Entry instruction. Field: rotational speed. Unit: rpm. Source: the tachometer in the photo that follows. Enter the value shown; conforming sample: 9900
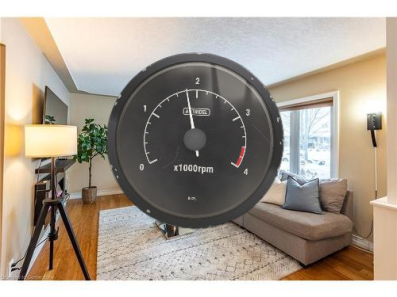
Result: 1800
